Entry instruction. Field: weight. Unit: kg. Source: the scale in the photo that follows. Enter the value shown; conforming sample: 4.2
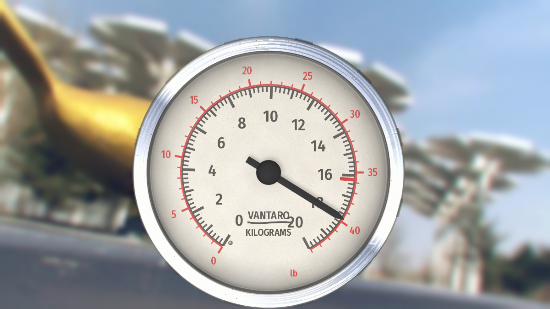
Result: 18
